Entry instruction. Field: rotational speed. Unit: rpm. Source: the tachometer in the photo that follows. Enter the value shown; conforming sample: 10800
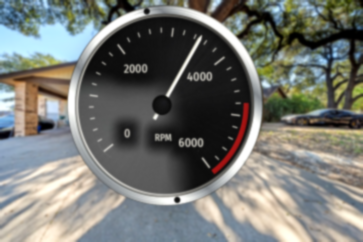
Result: 3500
